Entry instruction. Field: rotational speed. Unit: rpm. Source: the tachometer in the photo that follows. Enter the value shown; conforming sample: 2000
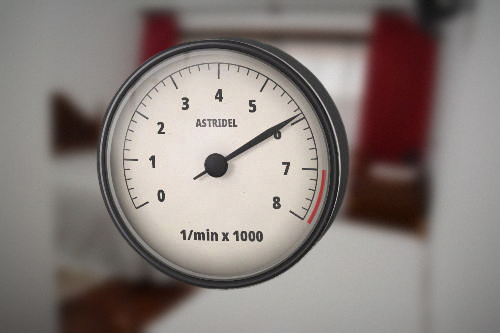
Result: 5900
